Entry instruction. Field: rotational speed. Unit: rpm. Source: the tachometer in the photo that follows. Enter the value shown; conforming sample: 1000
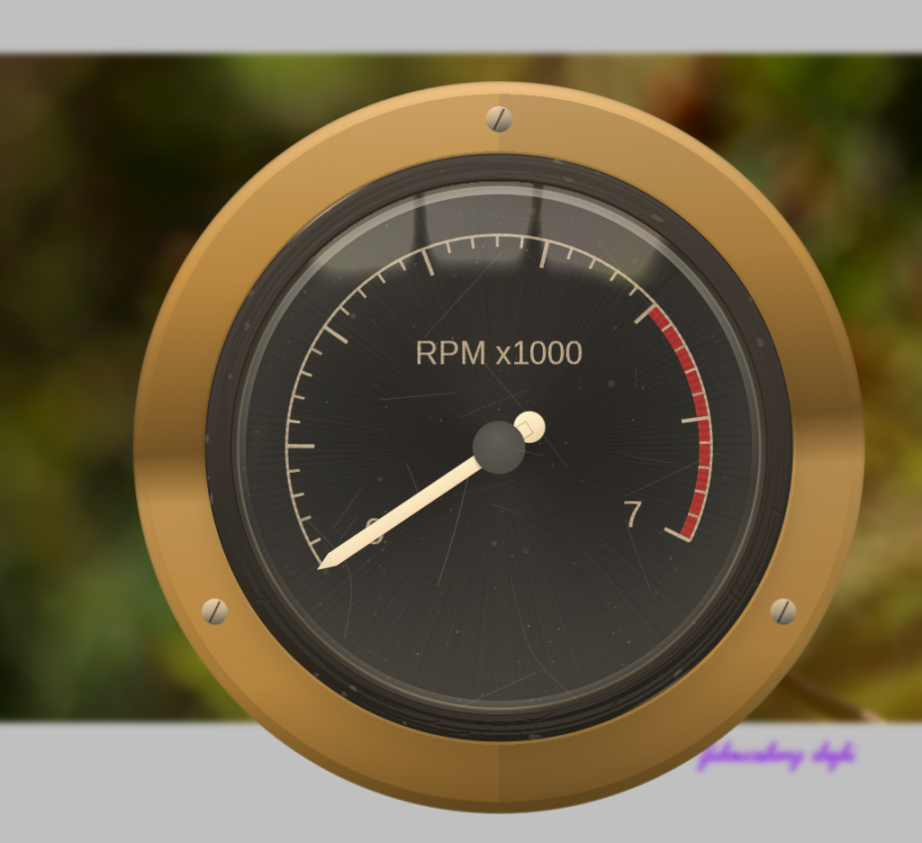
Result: 0
